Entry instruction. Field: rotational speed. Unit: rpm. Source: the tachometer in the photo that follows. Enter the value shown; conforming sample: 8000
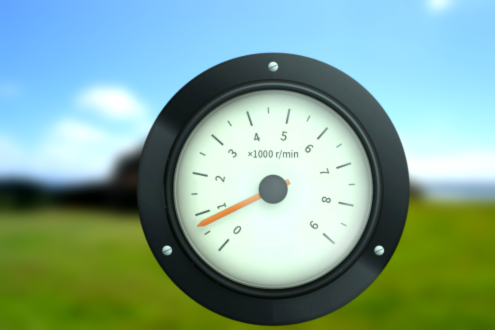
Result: 750
